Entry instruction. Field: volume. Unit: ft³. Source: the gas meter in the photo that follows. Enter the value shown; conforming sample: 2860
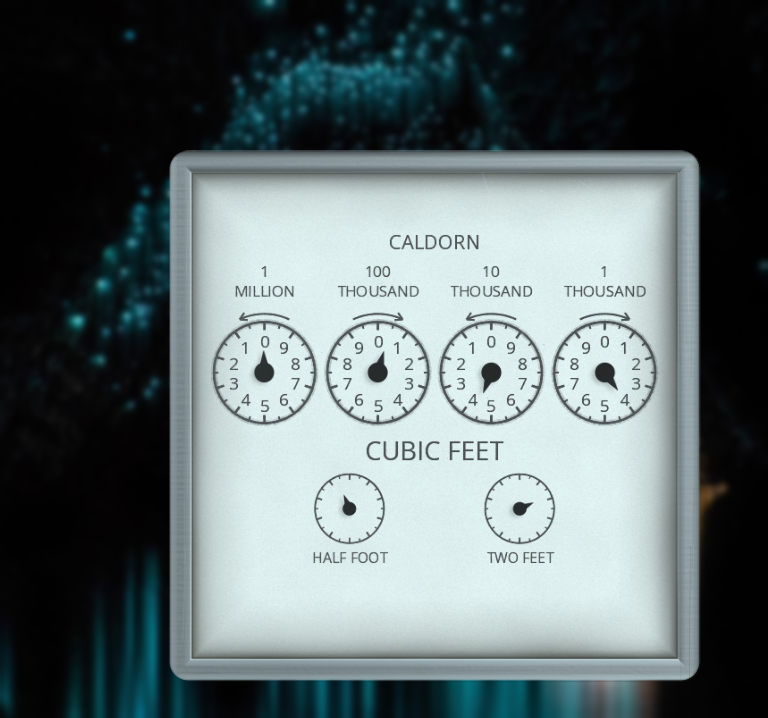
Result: 4400
